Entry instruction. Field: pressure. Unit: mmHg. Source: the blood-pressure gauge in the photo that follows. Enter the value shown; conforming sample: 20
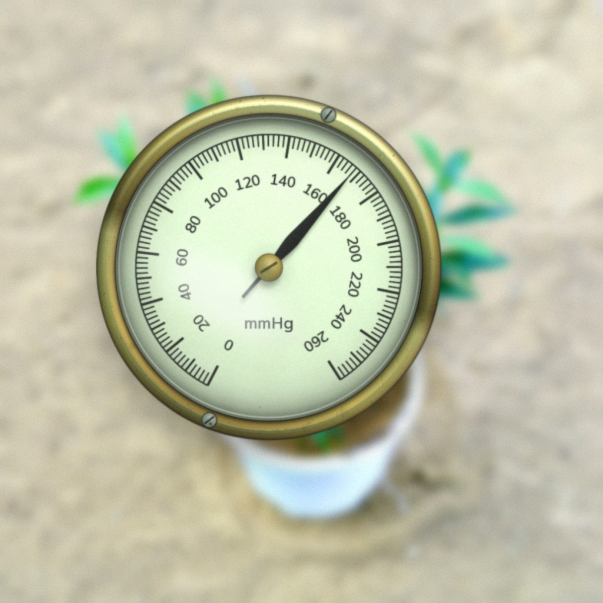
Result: 168
